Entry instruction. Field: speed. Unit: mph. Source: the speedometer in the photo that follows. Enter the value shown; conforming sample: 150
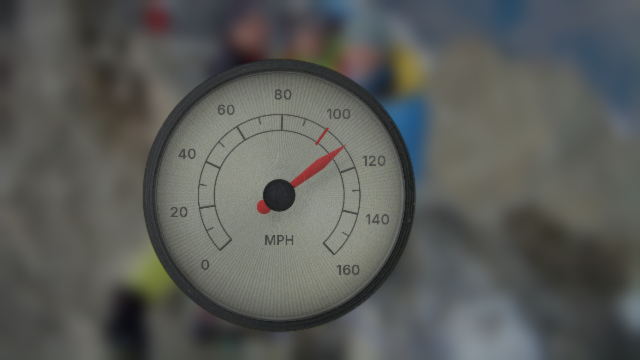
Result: 110
